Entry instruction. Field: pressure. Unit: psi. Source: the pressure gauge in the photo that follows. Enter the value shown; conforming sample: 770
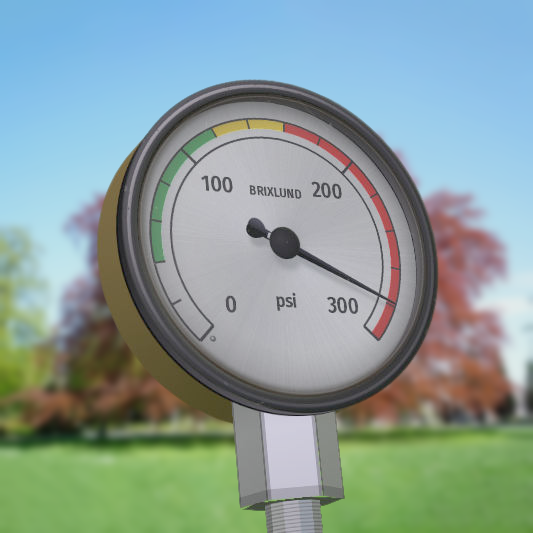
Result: 280
